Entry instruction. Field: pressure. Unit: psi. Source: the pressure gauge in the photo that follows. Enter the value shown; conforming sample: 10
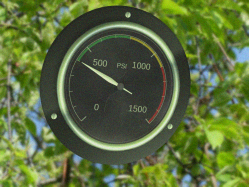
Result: 400
